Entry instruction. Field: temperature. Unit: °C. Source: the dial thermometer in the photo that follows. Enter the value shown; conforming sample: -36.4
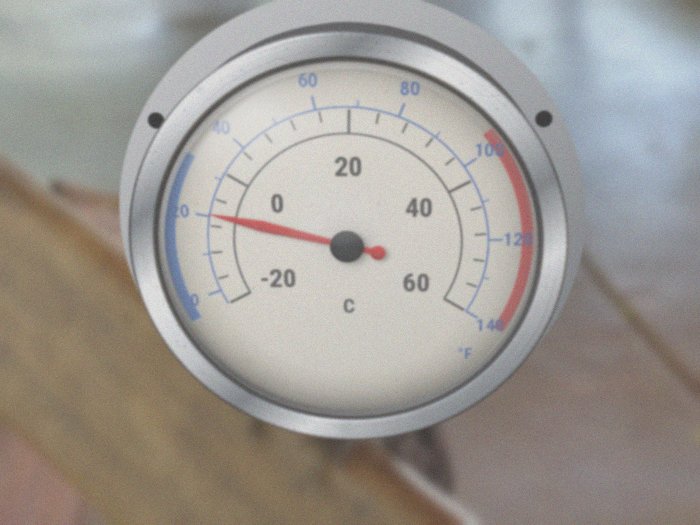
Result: -6
